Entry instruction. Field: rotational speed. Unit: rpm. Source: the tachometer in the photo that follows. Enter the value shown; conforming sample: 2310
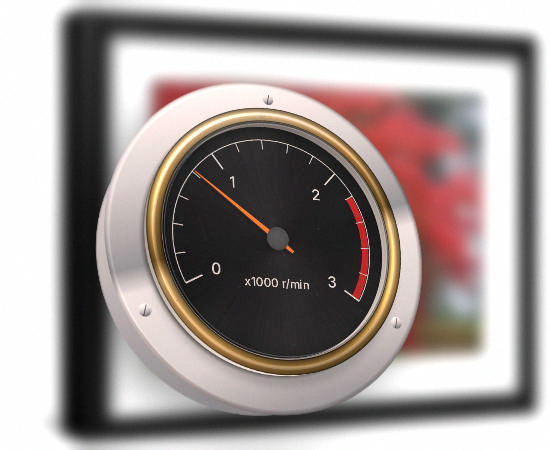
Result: 800
